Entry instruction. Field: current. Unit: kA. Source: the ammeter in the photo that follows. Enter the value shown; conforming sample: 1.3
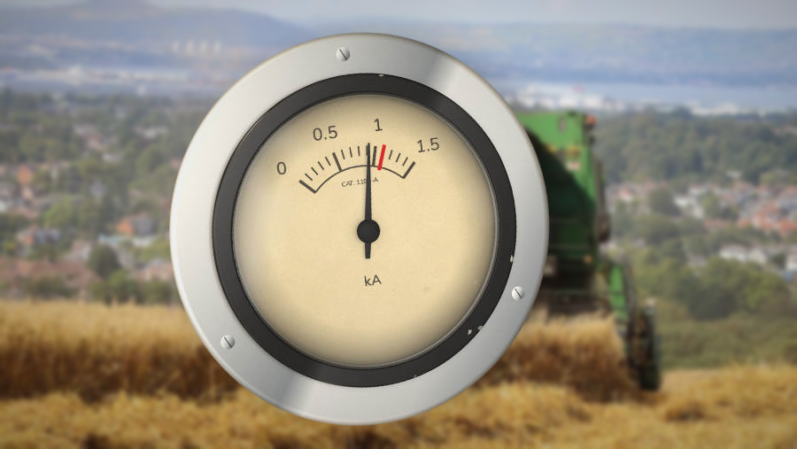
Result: 0.9
